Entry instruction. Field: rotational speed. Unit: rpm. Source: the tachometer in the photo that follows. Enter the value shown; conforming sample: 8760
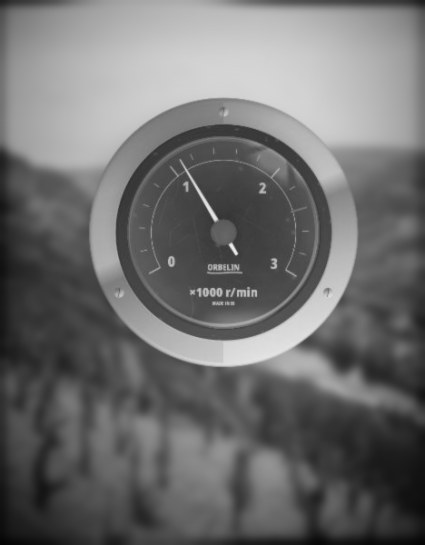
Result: 1100
